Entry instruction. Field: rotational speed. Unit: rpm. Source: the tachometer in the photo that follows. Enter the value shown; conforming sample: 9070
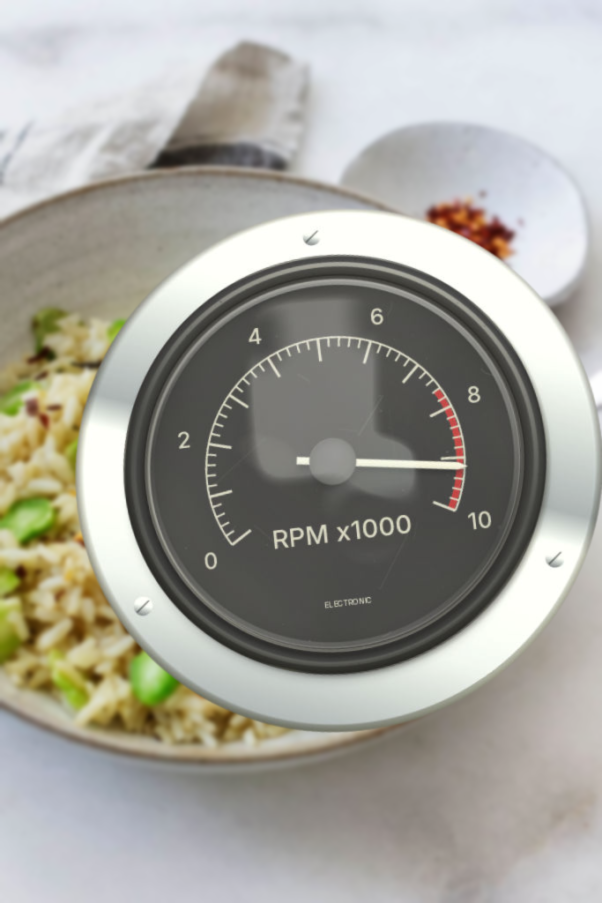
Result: 9200
